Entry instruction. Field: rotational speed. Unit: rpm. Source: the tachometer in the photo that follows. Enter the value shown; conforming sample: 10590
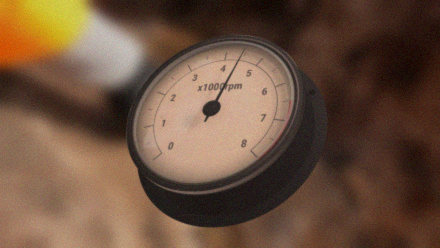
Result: 4500
